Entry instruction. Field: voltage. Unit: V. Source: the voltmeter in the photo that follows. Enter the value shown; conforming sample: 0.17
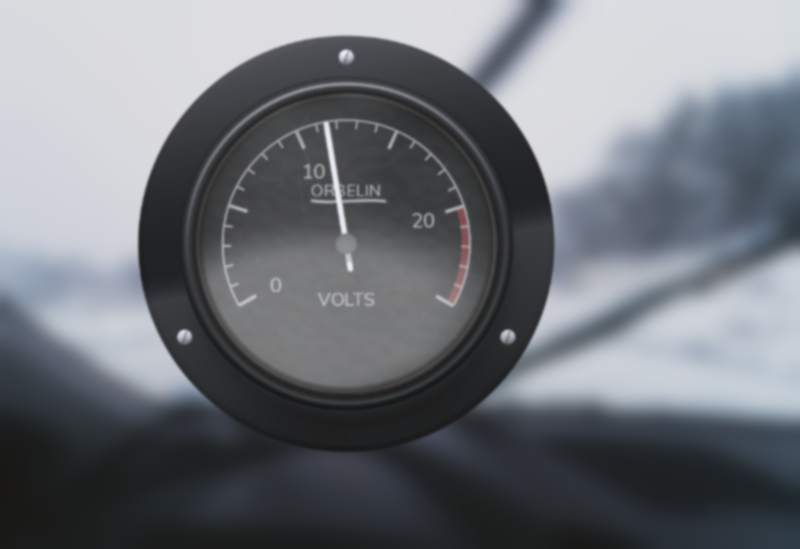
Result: 11.5
